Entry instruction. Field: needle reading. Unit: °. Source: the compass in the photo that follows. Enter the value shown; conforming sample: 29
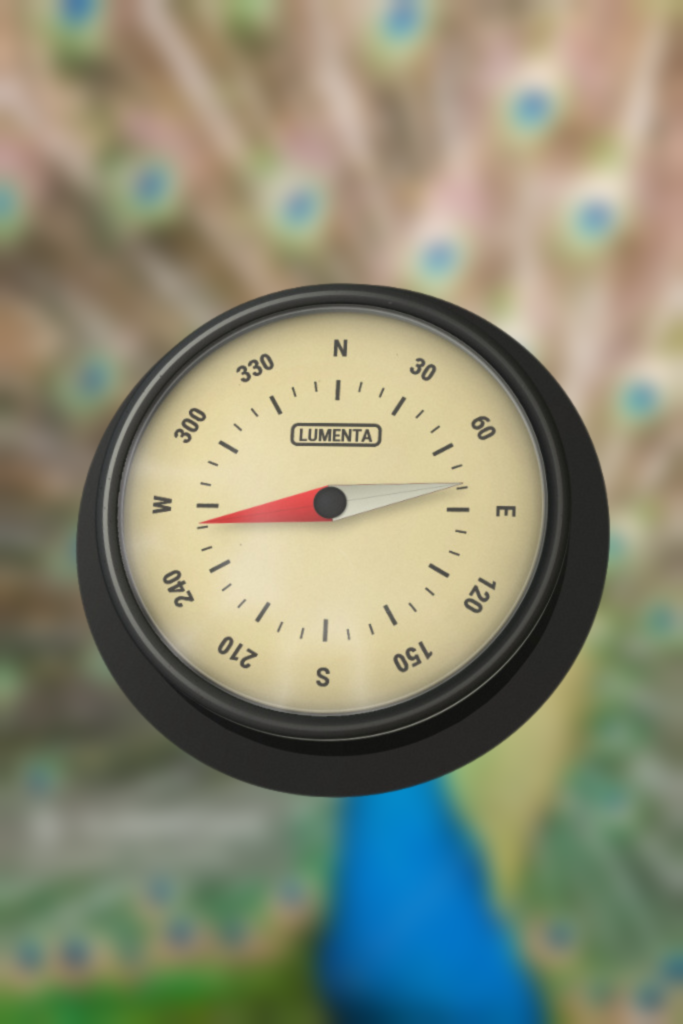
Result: 260
